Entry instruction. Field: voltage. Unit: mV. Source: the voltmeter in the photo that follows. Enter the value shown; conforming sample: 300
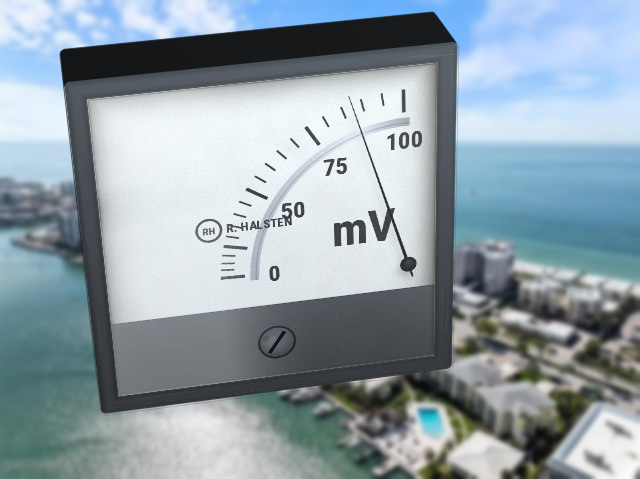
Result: 87.5
